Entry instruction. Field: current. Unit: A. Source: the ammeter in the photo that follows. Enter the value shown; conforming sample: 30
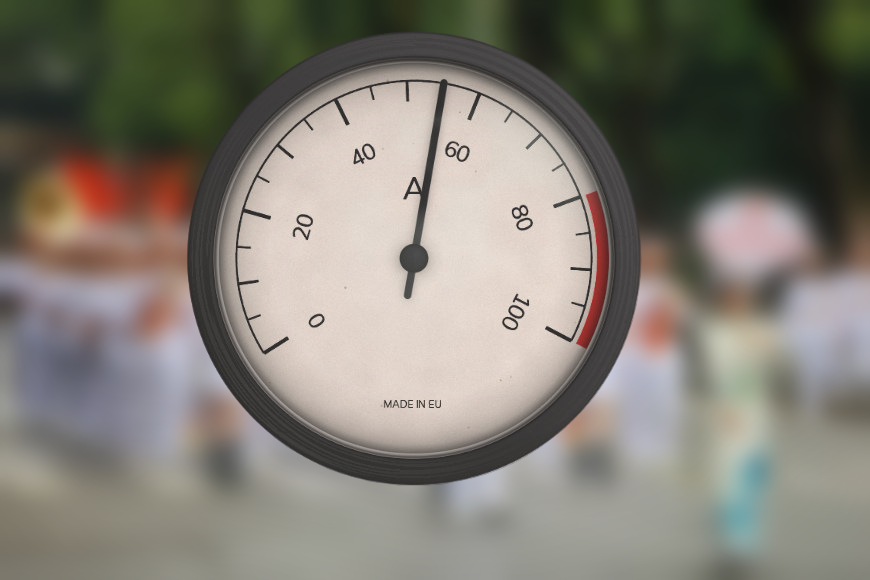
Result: 55
